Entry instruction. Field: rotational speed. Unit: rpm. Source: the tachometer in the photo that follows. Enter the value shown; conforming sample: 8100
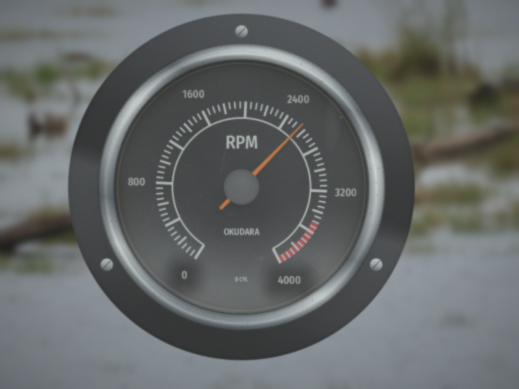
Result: 2550
